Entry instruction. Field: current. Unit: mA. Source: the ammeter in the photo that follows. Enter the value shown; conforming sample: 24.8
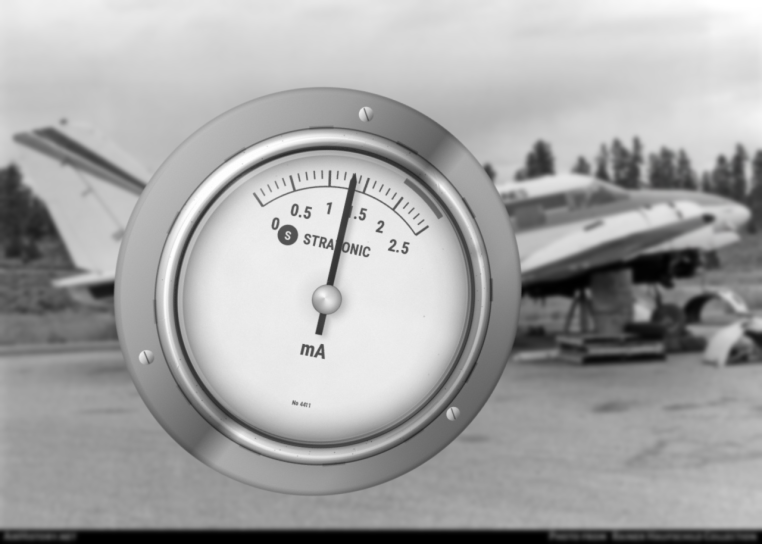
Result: 1.3
